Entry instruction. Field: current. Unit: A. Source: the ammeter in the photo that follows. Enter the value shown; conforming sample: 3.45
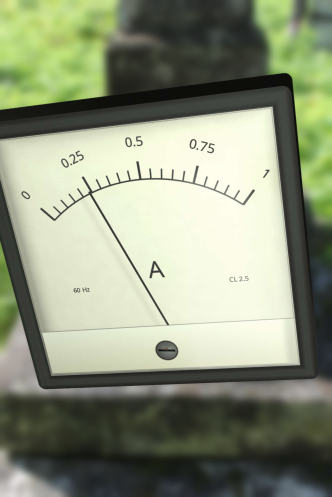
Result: 0.25
